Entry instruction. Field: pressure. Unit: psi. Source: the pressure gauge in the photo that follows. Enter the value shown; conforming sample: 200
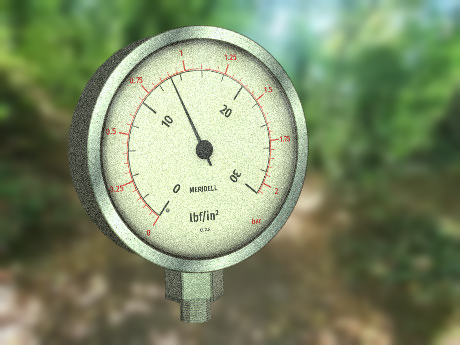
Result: 13
